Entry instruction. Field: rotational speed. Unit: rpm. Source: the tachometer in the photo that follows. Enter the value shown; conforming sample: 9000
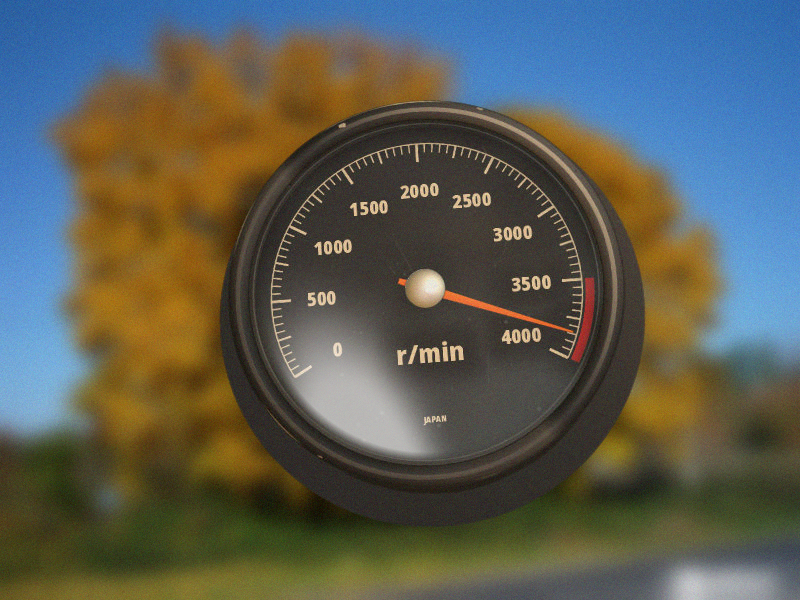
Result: 3850
